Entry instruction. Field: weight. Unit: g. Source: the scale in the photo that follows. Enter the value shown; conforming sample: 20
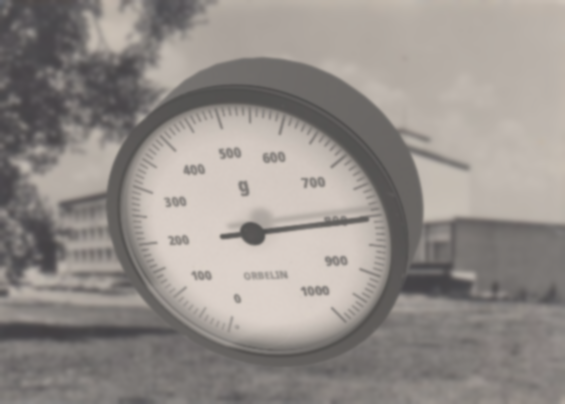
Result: 800
